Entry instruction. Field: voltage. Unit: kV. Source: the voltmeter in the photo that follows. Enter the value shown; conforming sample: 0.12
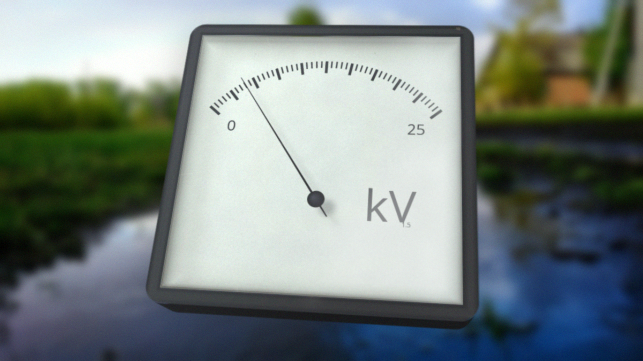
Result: 4
